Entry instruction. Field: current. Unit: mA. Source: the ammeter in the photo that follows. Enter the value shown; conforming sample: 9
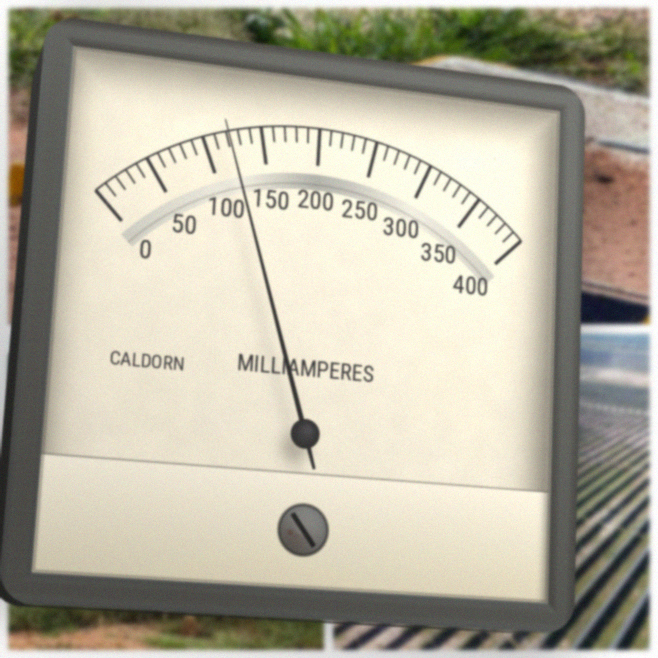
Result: 120
